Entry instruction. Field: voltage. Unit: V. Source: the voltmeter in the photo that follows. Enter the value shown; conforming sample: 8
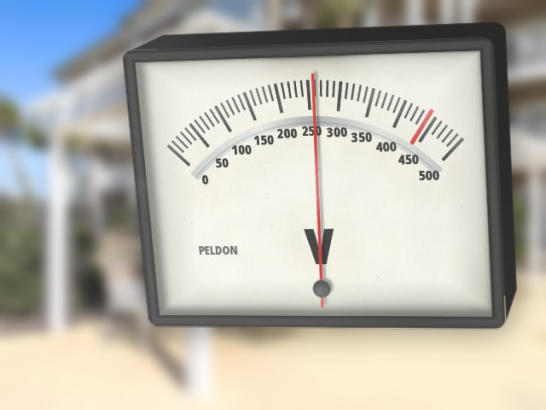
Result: 260
